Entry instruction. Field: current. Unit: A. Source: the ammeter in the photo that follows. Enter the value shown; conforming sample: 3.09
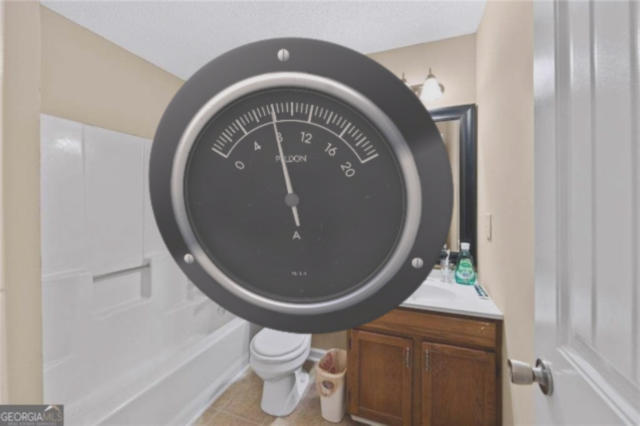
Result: 8
